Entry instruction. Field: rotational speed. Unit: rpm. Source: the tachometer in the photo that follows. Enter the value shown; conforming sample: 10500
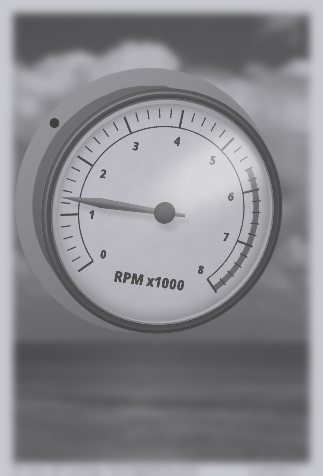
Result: 1300
